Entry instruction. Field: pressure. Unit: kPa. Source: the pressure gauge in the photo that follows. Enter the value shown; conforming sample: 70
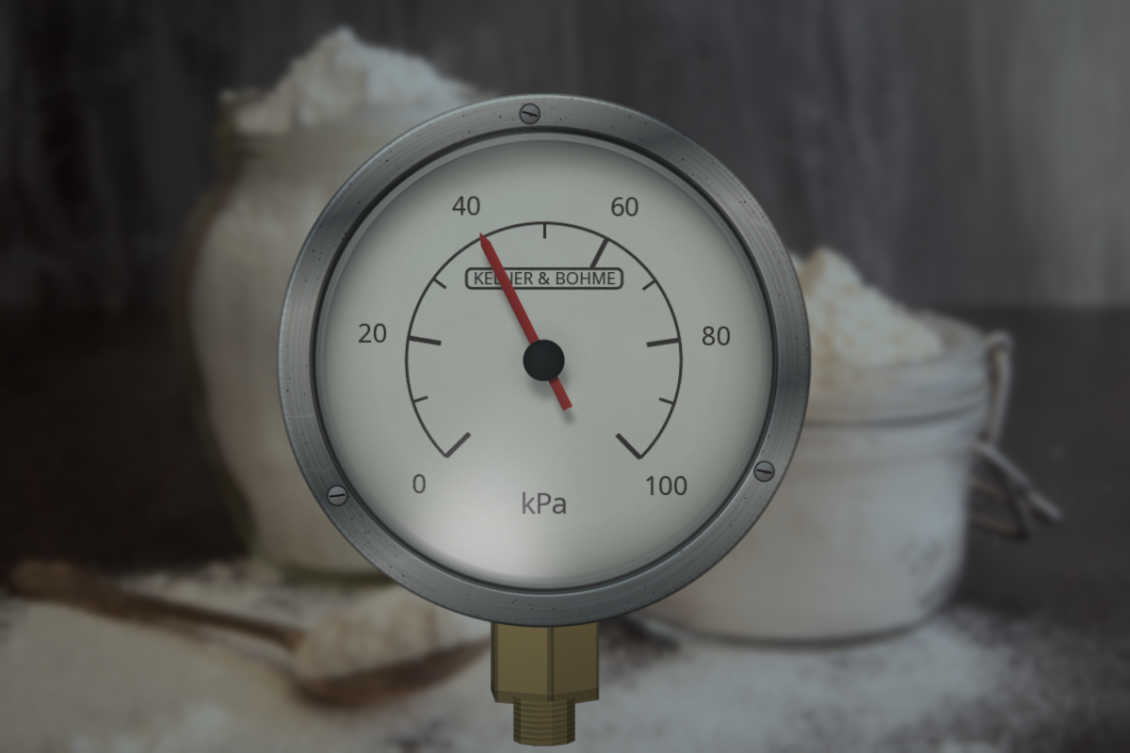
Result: 40
